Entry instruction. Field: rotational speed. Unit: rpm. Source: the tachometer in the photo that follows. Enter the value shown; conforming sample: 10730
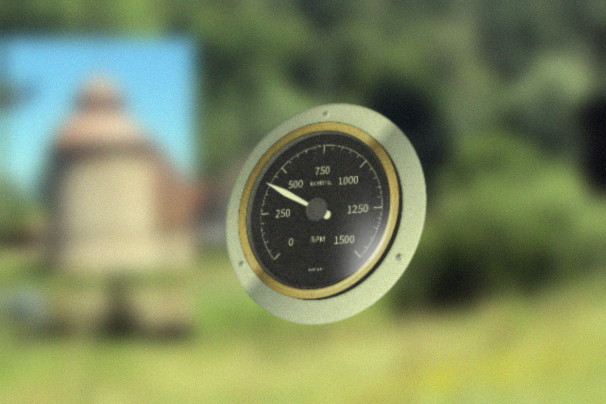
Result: 400
